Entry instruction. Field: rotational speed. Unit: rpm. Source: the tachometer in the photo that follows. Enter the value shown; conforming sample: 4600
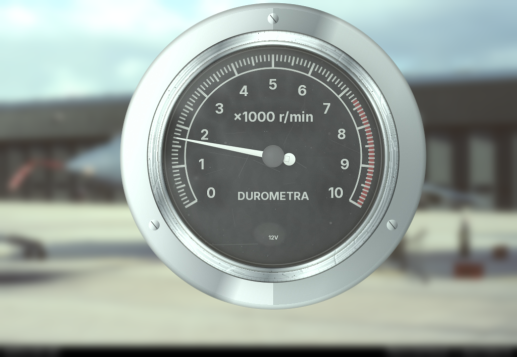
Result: 1700
